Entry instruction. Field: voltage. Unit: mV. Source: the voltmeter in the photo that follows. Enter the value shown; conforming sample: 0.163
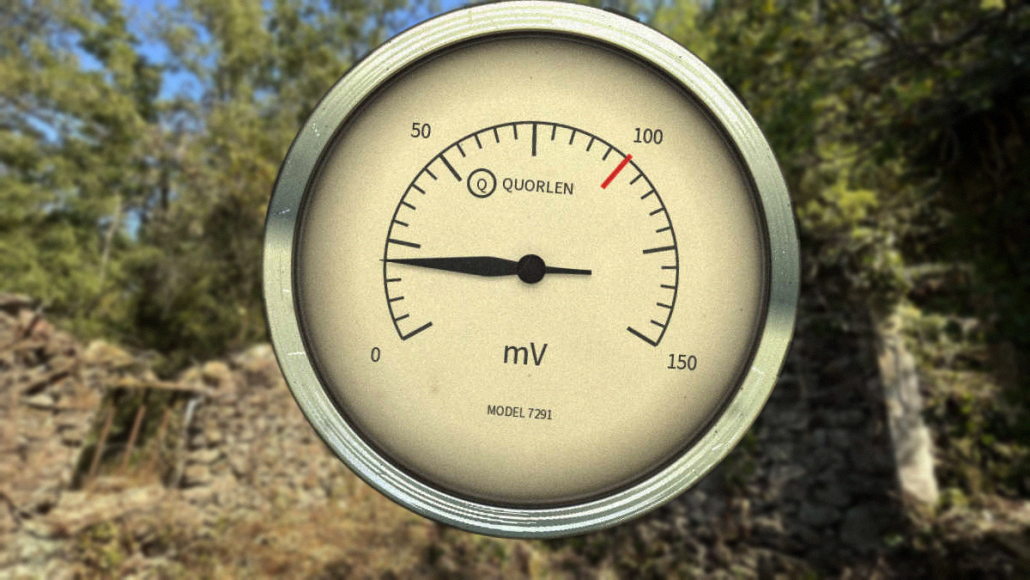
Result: 20
